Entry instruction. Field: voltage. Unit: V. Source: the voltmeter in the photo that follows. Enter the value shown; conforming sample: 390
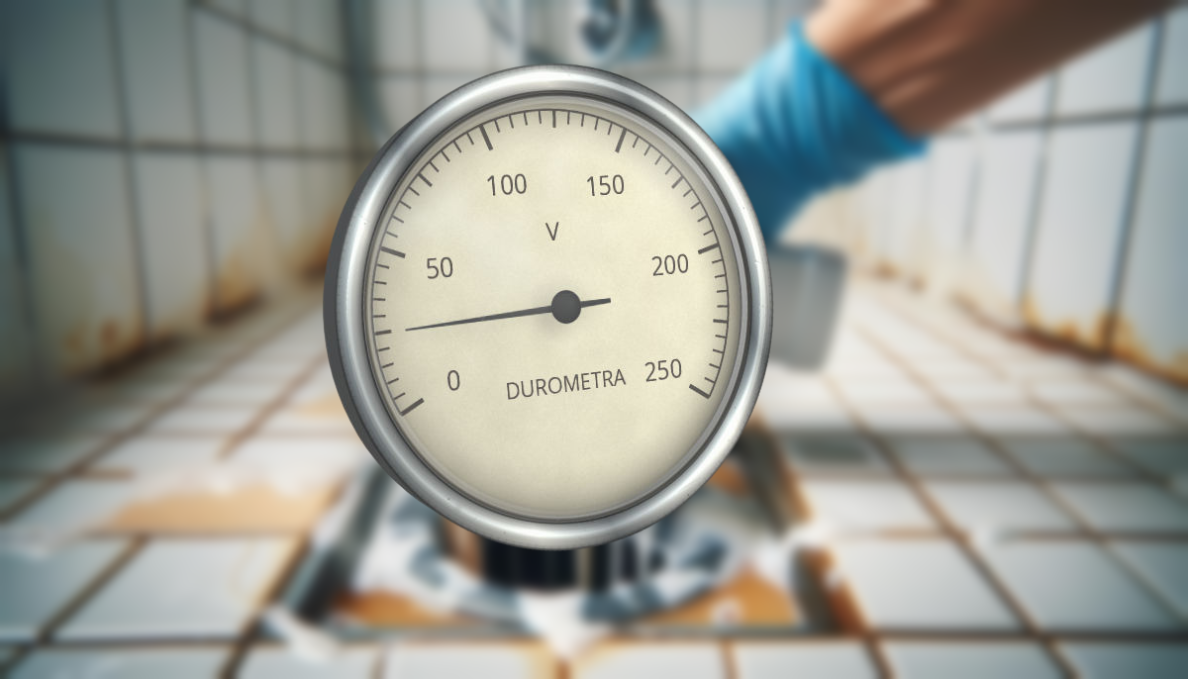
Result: 25
